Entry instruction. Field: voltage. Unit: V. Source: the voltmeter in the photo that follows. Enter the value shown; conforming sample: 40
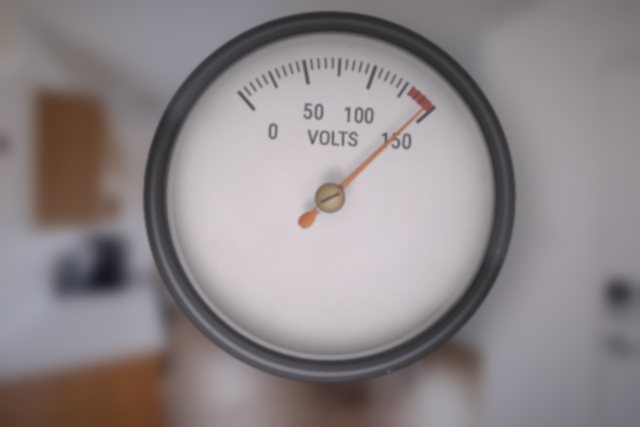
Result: 145
